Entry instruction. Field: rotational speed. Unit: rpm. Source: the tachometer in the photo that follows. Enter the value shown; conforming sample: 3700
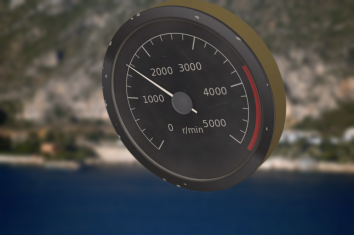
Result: 1600
